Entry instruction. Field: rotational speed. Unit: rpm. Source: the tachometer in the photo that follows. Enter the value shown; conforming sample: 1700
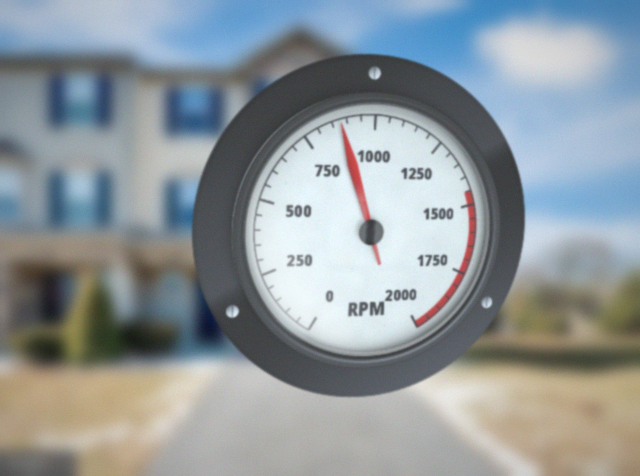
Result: 875
